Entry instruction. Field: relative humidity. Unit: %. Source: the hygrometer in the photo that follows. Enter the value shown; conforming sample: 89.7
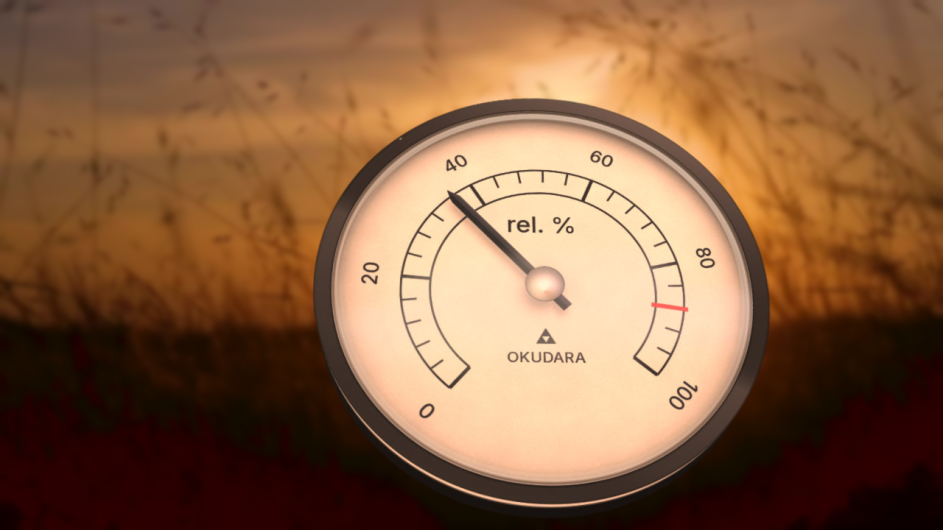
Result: 36
